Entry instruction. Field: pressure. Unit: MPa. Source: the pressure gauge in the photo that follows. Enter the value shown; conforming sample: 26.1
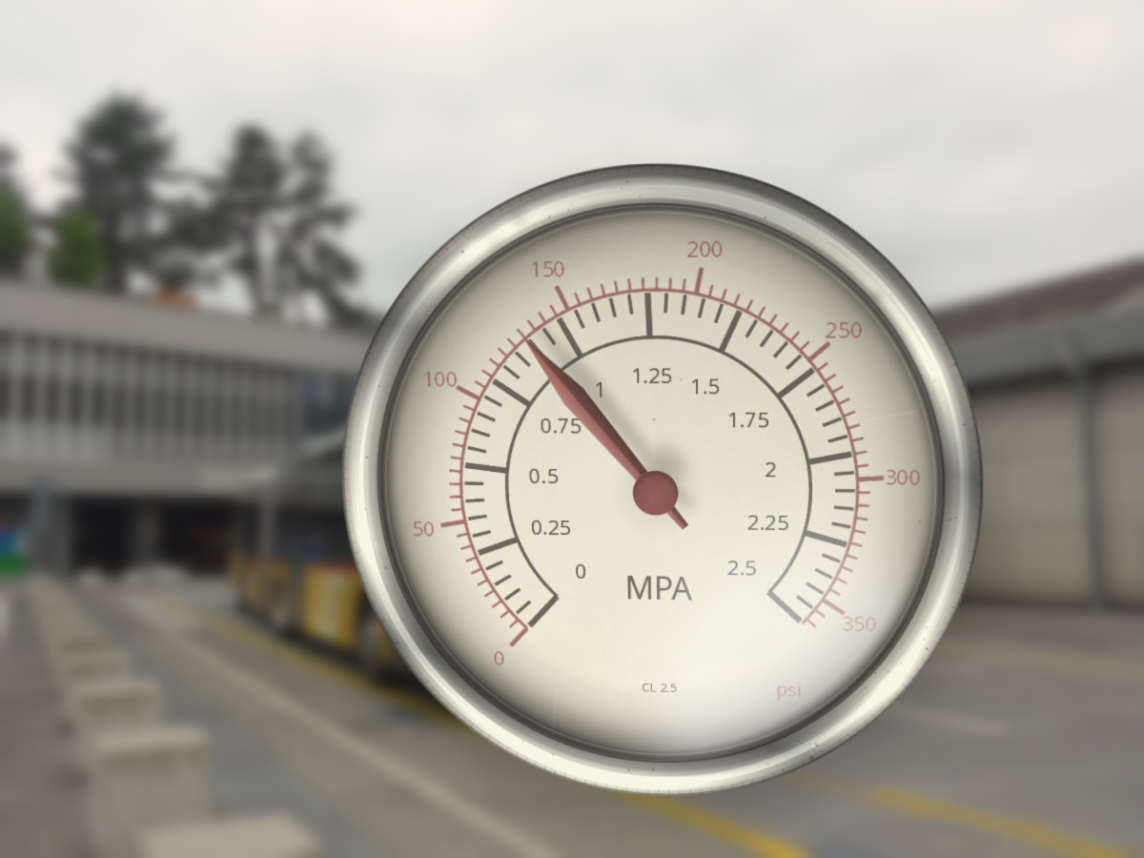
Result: 0.9
